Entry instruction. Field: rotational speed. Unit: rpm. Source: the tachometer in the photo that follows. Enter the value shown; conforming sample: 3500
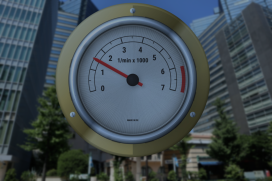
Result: 1500
